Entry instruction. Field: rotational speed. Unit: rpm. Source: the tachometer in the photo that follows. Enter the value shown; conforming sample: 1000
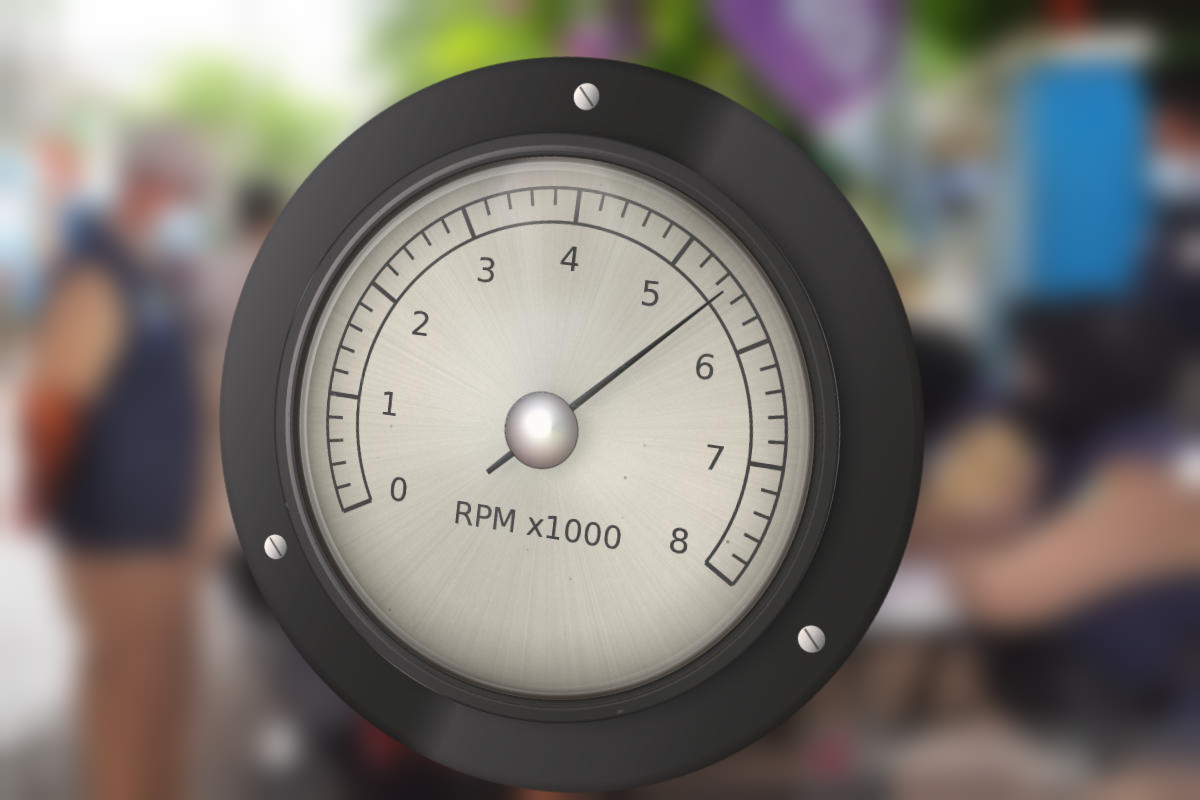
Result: 5500
